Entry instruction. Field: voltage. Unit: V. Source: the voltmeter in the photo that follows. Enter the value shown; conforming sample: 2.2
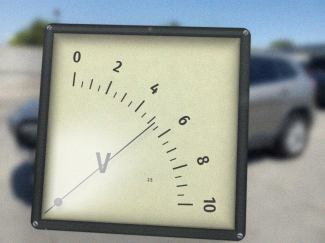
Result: 5.25
